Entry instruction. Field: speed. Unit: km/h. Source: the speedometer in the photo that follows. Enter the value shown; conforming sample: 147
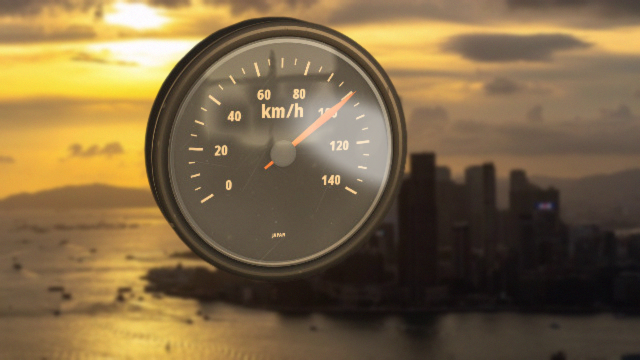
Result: 100
